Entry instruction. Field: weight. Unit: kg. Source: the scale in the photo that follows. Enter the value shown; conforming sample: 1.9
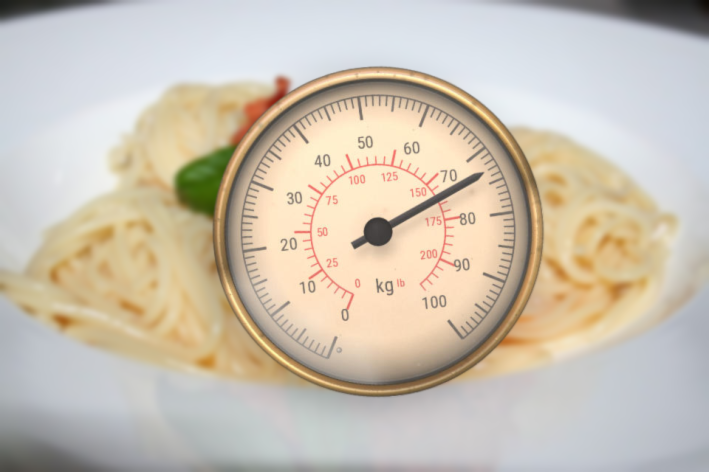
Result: 73
